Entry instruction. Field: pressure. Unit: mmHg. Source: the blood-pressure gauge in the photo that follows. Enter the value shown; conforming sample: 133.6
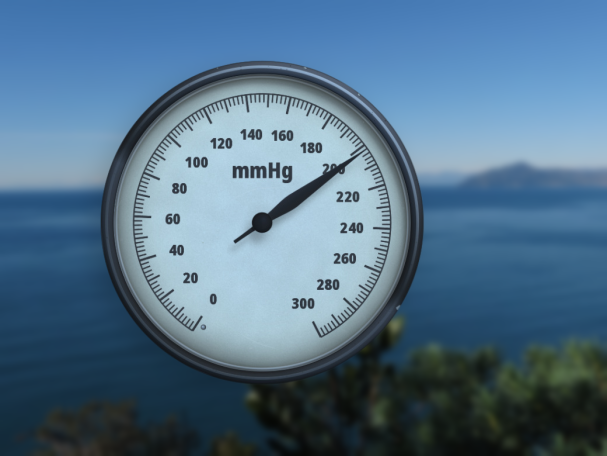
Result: 202
